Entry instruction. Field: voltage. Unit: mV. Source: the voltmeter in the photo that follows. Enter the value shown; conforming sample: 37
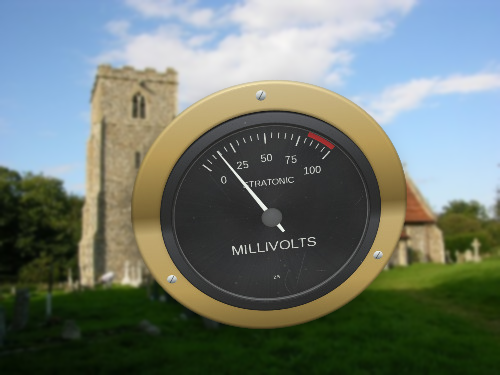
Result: 15
